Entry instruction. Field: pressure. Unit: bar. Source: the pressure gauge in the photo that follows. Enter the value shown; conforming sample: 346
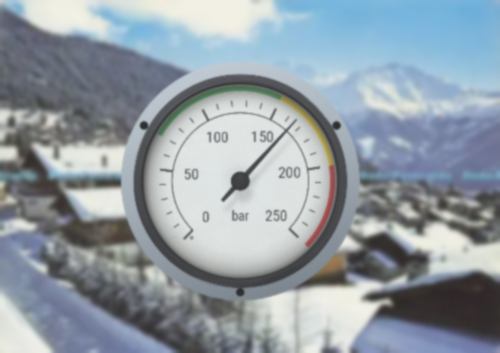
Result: 165
